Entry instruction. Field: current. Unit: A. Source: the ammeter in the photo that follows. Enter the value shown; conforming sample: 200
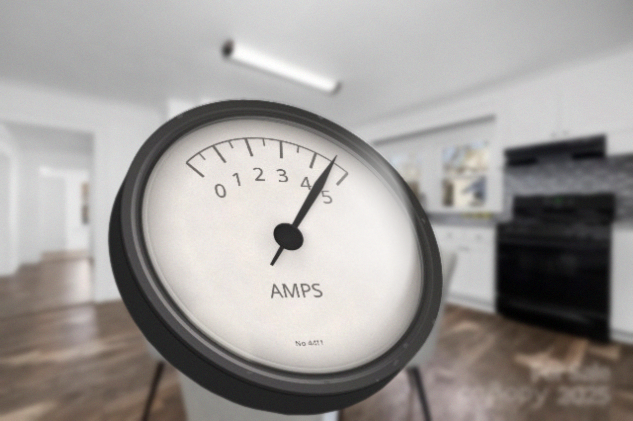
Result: 4.5
